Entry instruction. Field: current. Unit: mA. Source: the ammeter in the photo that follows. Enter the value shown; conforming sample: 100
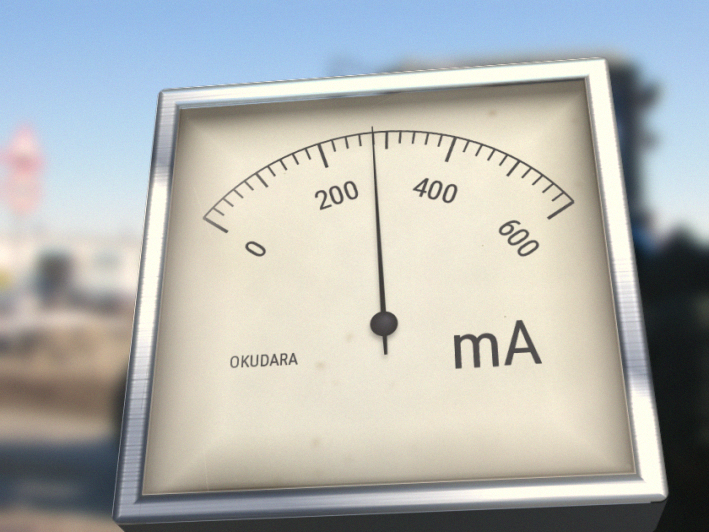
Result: 280
